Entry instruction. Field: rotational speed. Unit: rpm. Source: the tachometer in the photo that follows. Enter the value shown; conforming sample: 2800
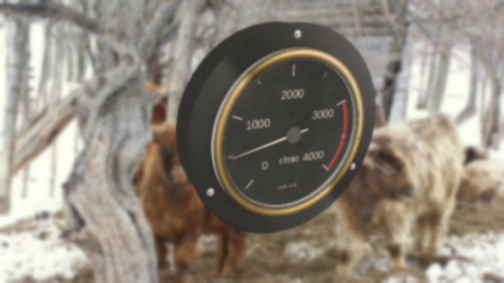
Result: 500
